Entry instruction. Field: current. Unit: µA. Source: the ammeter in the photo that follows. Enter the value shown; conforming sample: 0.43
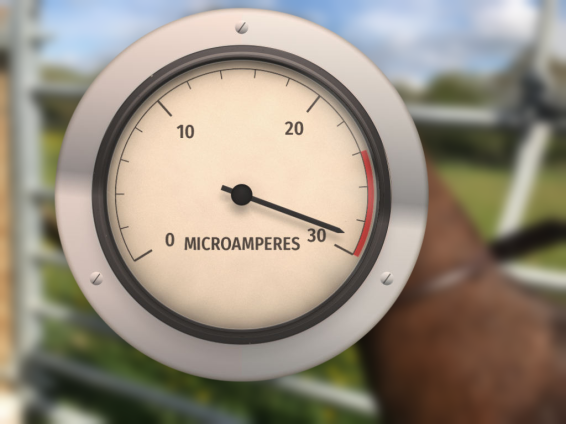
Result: 29
